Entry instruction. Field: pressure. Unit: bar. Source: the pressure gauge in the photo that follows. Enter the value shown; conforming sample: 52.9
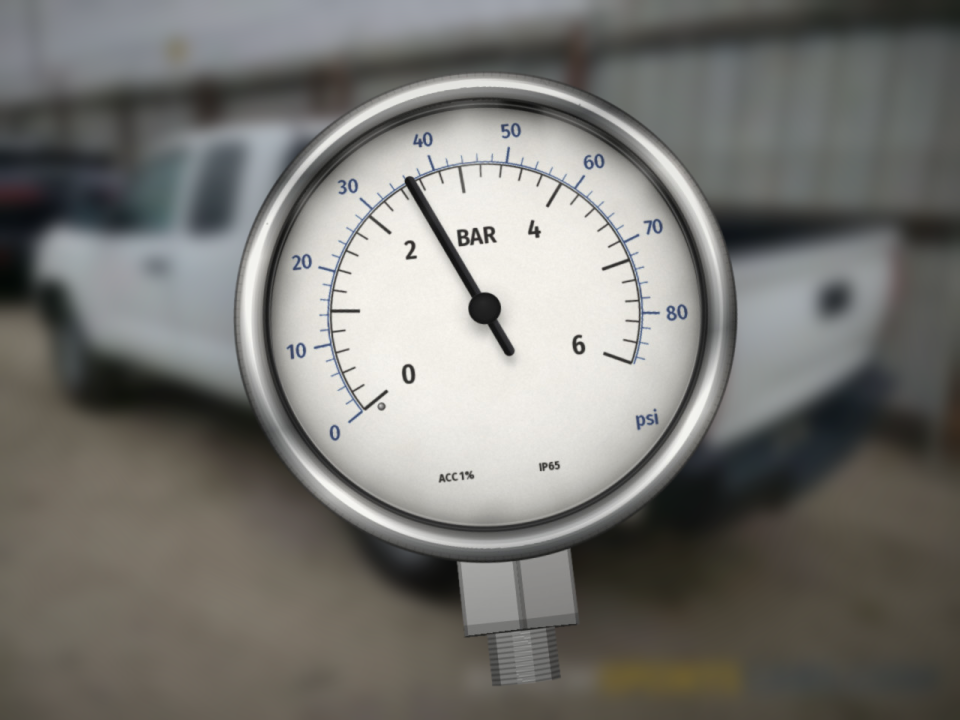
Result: 2.5
